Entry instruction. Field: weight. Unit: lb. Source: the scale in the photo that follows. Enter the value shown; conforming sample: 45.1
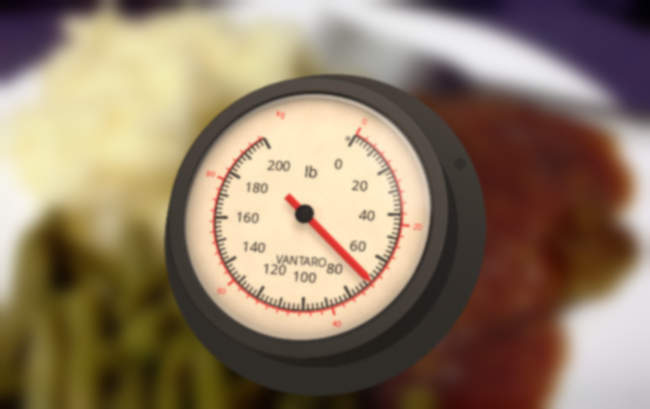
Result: 70
